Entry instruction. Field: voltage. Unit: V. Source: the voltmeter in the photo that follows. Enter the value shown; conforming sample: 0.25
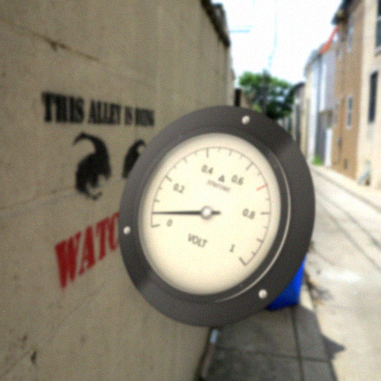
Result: 0.05
